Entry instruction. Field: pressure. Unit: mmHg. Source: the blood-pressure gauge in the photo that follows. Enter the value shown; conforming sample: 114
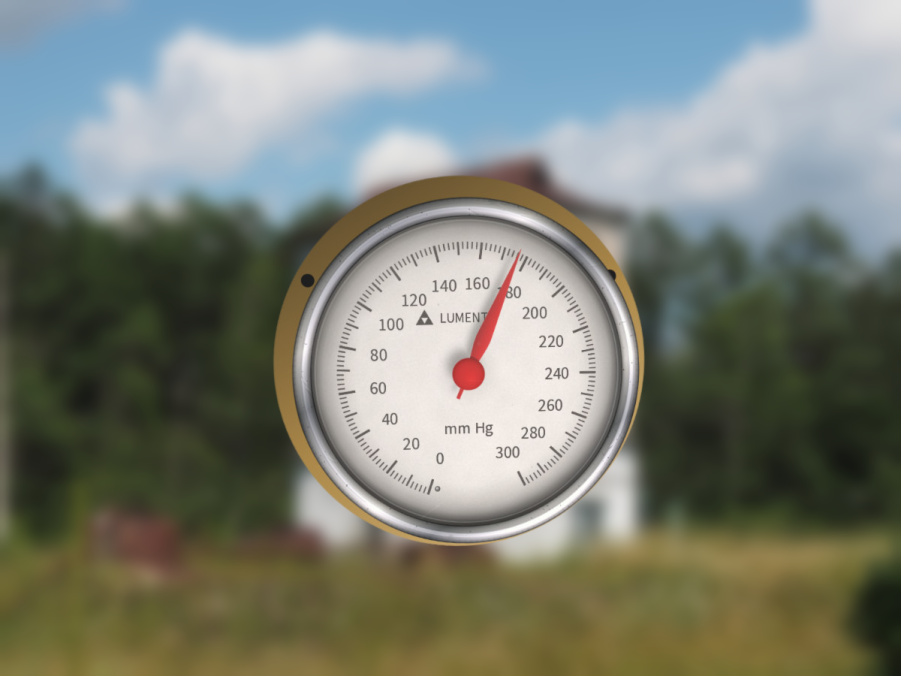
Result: 176
